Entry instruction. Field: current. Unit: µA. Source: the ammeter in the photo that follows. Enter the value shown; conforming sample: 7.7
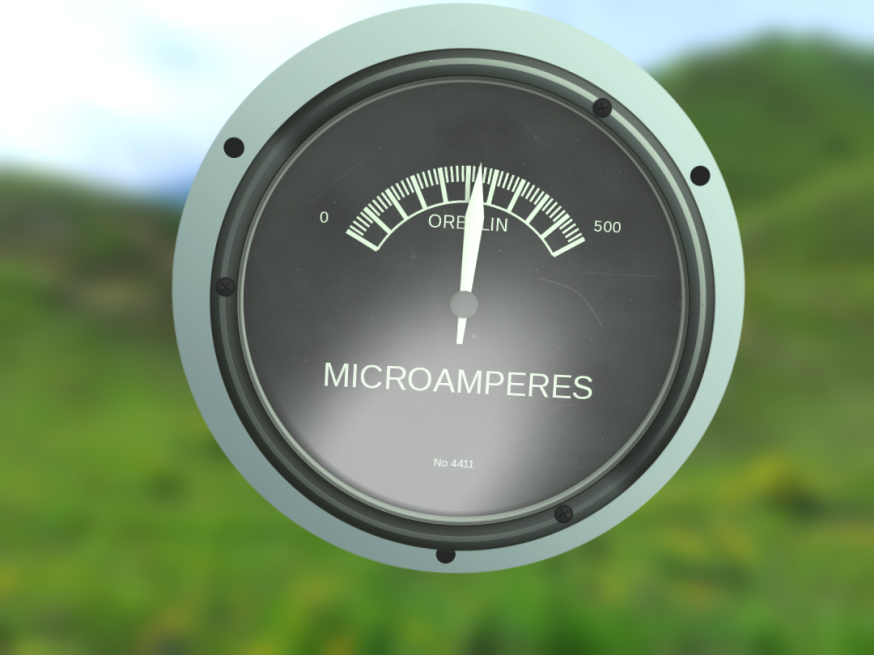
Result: 270
